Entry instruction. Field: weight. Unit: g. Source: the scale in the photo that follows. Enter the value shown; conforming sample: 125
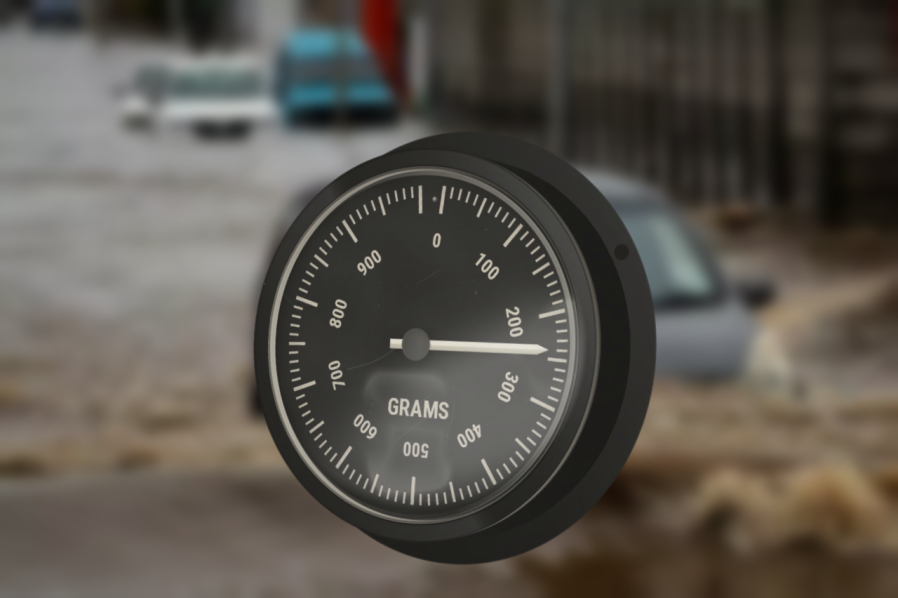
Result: 240
